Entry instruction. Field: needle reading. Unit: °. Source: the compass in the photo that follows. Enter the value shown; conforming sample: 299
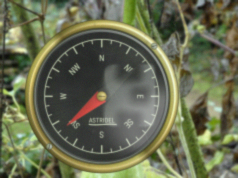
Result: 230
